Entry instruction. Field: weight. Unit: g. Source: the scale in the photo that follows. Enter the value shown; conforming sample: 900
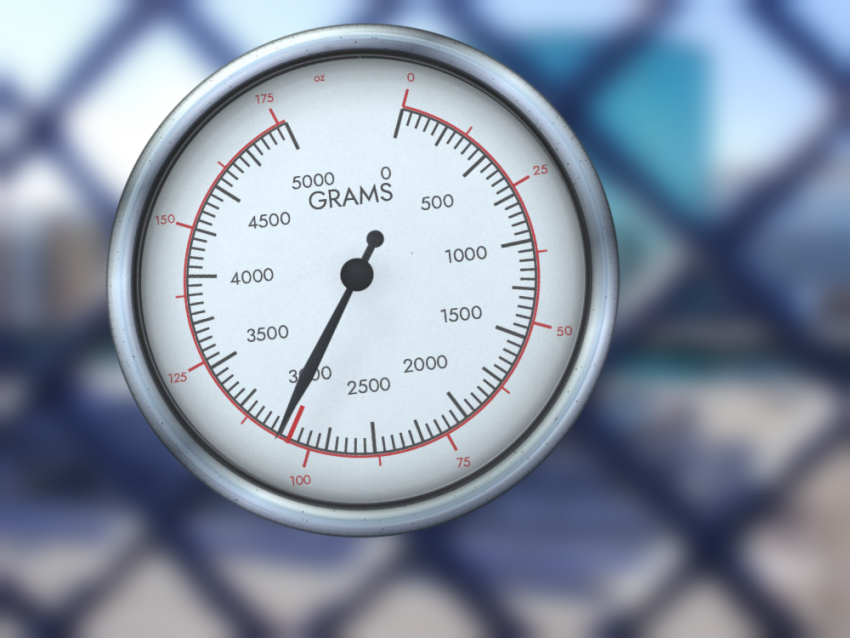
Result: 3000
